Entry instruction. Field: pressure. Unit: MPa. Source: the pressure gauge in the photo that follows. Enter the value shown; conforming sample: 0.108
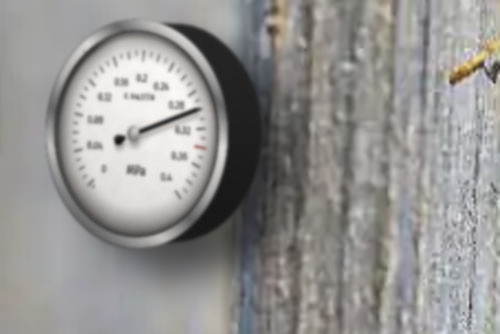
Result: 0.3
